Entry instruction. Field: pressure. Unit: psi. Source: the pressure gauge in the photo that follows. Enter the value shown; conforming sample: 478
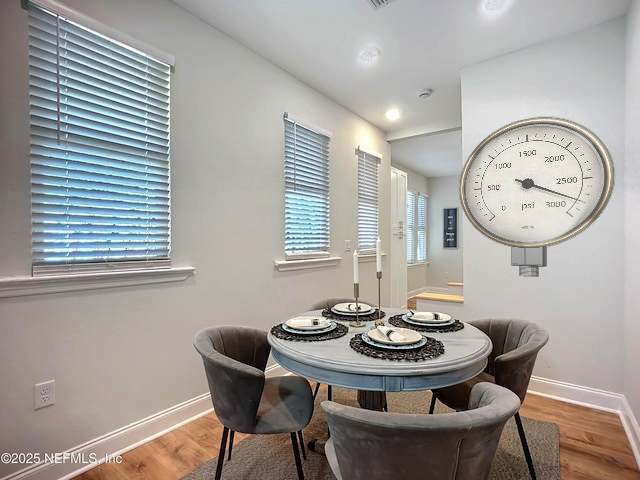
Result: 2800
